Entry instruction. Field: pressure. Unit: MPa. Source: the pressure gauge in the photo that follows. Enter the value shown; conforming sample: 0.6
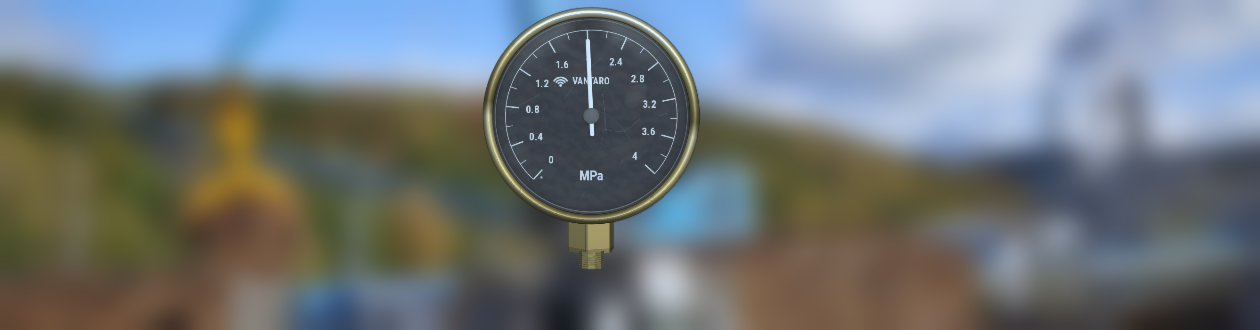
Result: 2
